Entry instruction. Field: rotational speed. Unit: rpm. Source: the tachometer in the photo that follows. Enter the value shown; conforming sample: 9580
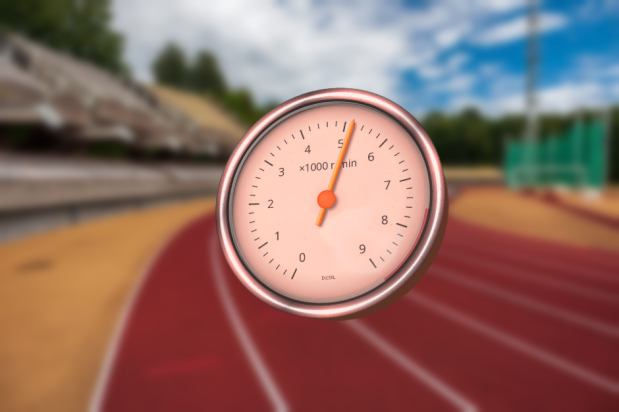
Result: 5200
